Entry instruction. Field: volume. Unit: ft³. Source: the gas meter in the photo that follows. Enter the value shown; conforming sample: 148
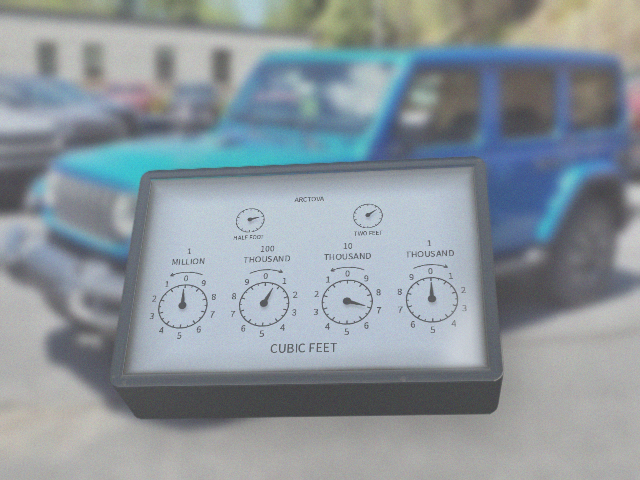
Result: 7000
